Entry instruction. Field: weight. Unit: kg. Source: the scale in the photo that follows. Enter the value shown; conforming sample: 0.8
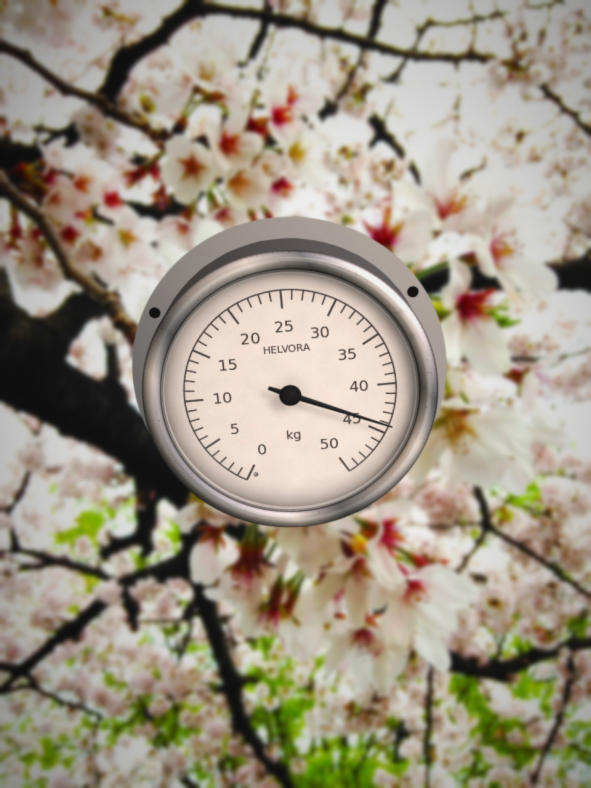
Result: 44
